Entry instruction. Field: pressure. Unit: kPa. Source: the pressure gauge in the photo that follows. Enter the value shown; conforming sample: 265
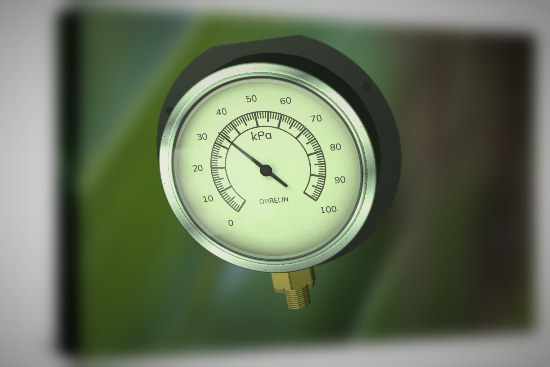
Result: 35
